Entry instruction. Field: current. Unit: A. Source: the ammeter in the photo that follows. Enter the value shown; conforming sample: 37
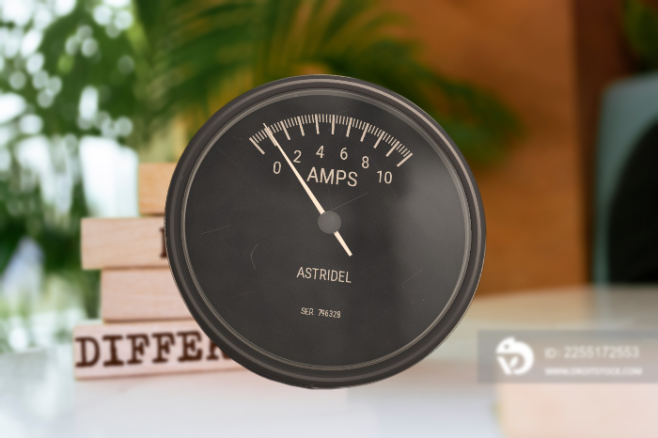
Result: 1
